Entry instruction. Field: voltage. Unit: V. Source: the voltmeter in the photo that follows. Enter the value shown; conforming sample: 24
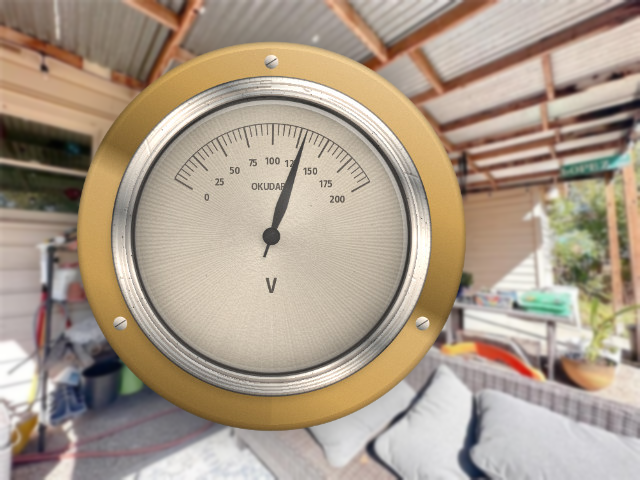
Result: 130
